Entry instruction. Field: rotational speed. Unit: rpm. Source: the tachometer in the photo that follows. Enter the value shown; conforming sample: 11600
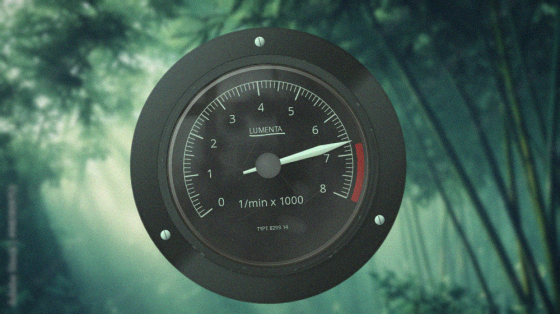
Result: 6700
